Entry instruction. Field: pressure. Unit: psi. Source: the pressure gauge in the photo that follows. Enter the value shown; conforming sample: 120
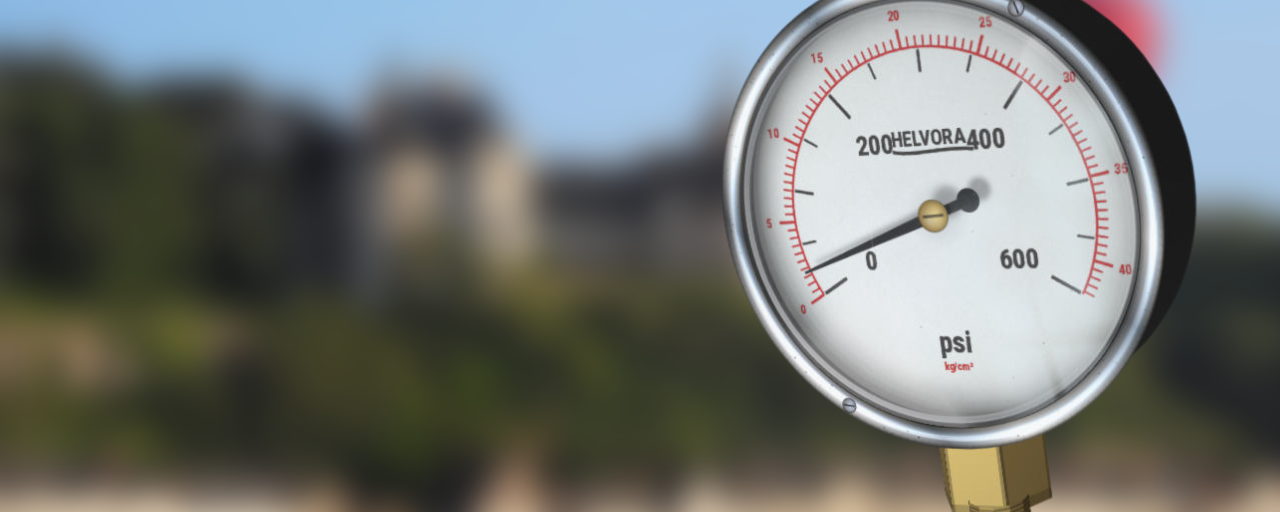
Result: 25
